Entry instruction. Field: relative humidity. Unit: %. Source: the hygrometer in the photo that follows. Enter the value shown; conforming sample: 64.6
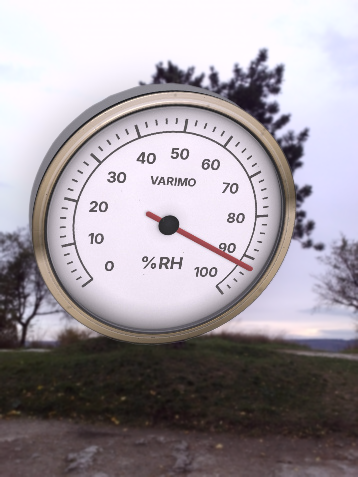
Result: 92
